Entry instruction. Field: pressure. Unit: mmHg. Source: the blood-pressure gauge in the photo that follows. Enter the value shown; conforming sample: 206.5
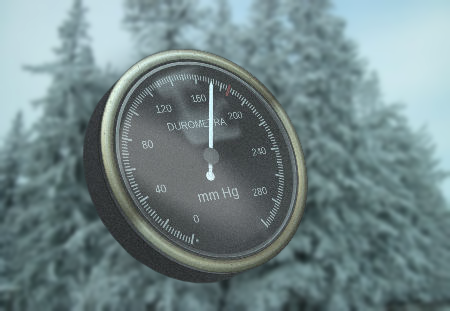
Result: 170
